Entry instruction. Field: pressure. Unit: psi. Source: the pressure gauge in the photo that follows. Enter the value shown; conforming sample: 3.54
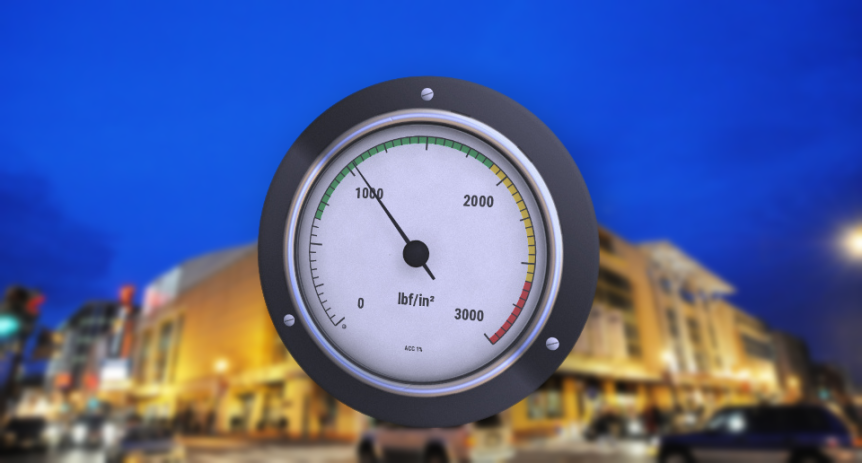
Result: 1050
